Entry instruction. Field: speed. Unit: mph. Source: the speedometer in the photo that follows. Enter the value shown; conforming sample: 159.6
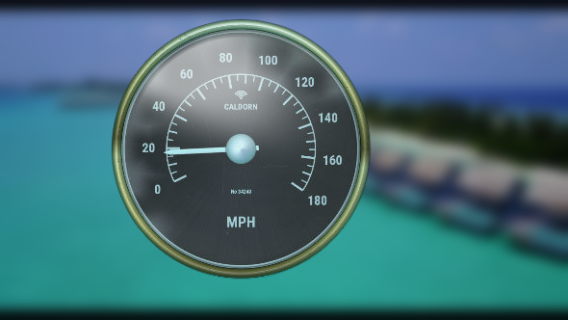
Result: 17.5
